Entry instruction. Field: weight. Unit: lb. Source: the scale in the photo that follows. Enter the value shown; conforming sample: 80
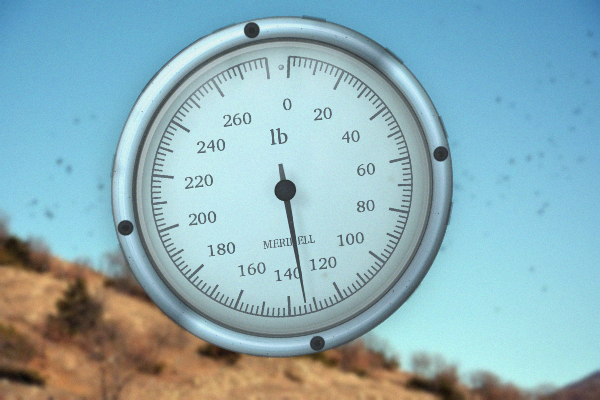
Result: 134
